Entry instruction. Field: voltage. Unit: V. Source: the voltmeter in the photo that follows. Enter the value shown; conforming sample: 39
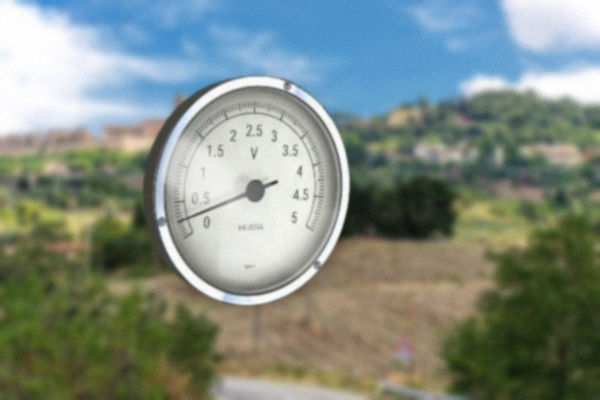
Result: 0.25
